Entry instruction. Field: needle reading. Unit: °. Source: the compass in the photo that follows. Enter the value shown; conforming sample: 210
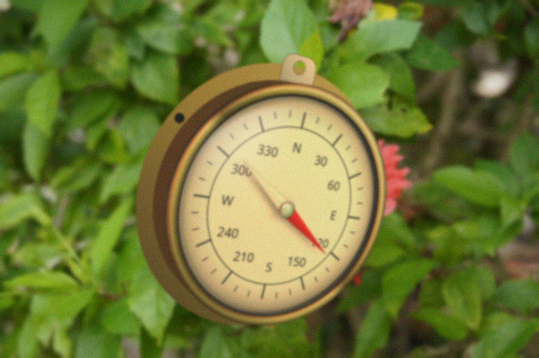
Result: 125
